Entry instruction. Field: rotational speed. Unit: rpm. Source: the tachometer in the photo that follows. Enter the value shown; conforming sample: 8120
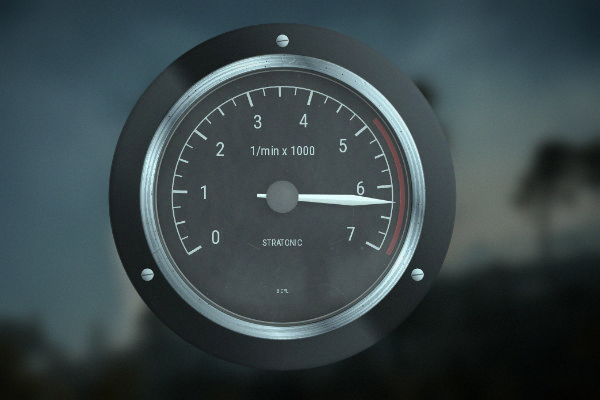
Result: 6250
